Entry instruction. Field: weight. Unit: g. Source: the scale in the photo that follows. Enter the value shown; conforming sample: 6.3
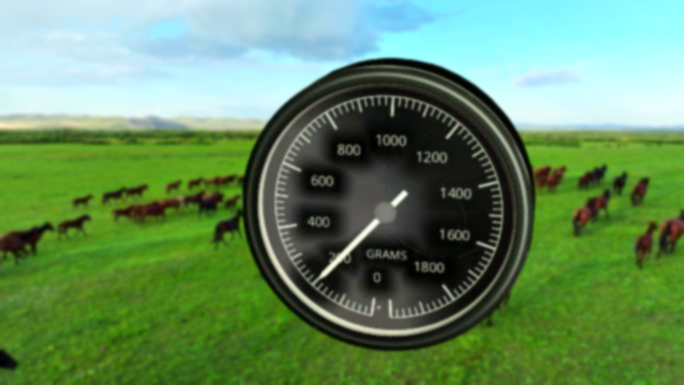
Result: 200
